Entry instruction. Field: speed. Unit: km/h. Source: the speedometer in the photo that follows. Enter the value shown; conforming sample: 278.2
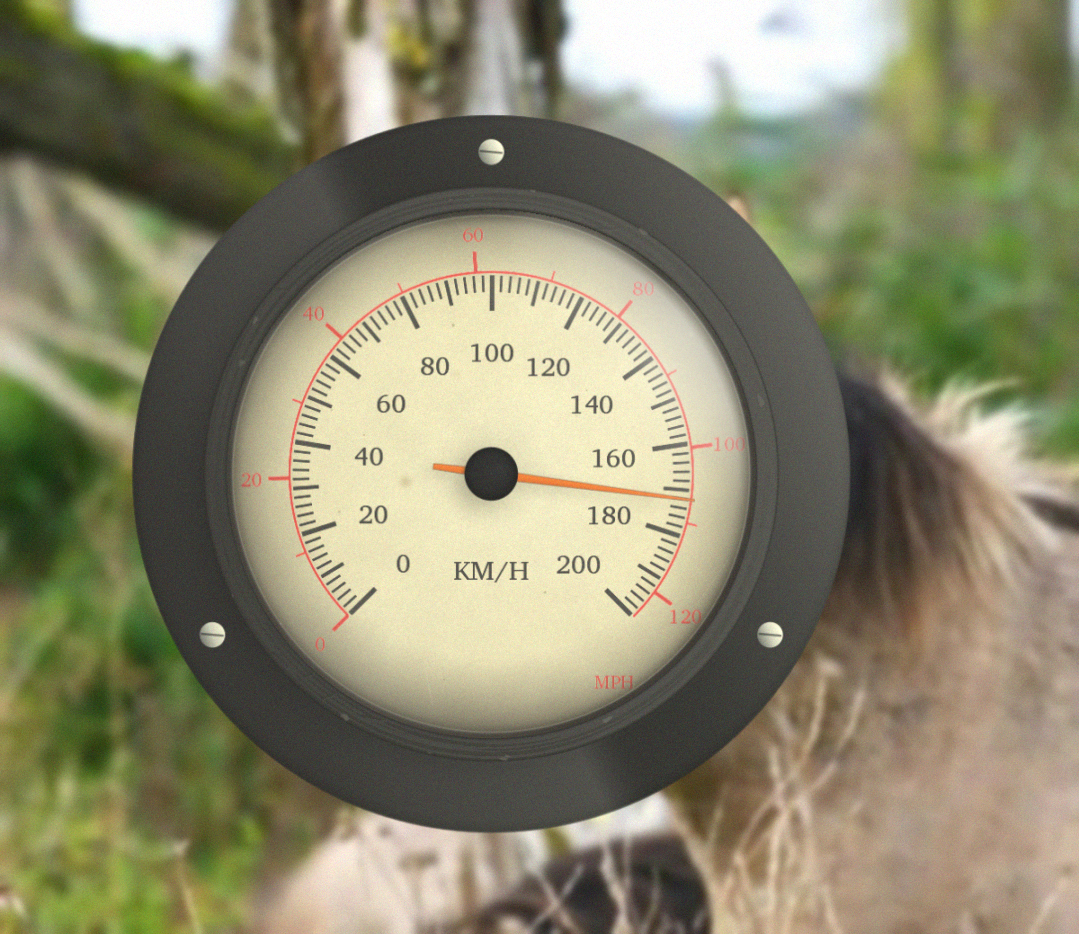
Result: 172
